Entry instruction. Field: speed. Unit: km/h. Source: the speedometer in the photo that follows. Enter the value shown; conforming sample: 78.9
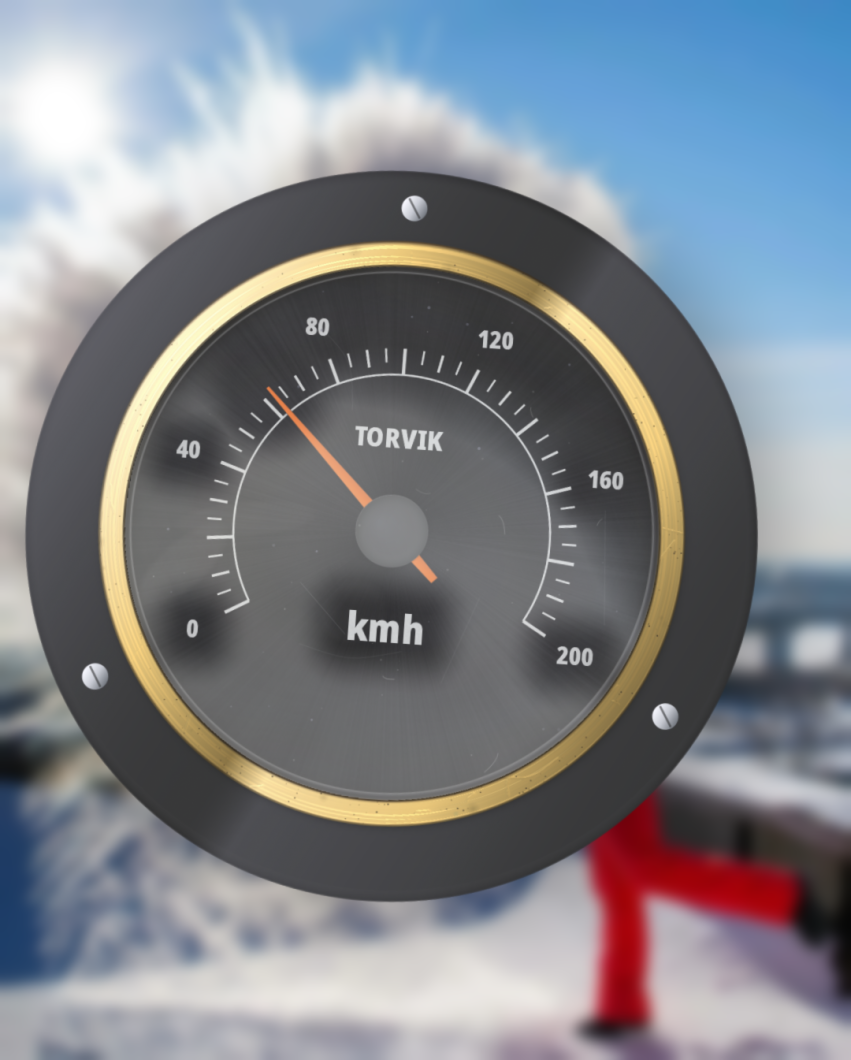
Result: 62.5
